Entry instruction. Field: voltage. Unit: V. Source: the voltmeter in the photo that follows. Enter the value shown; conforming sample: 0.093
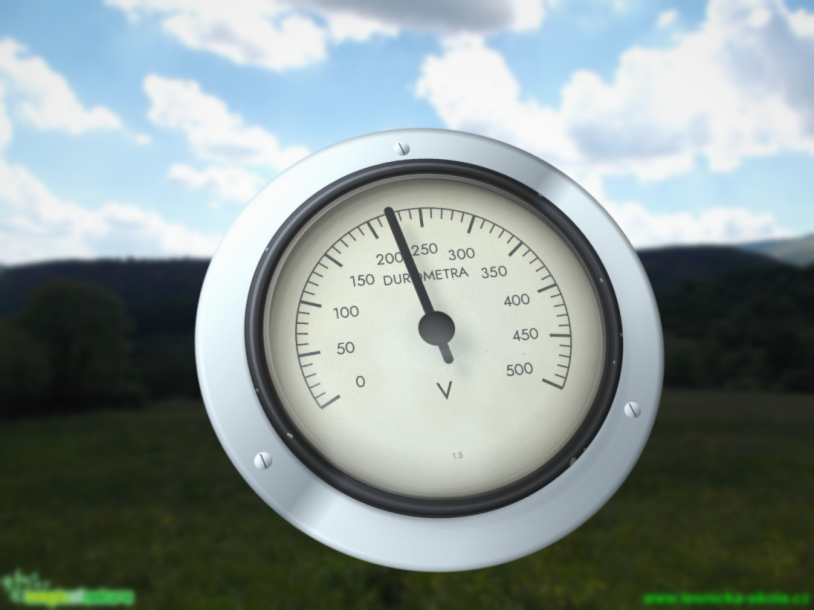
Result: 220
